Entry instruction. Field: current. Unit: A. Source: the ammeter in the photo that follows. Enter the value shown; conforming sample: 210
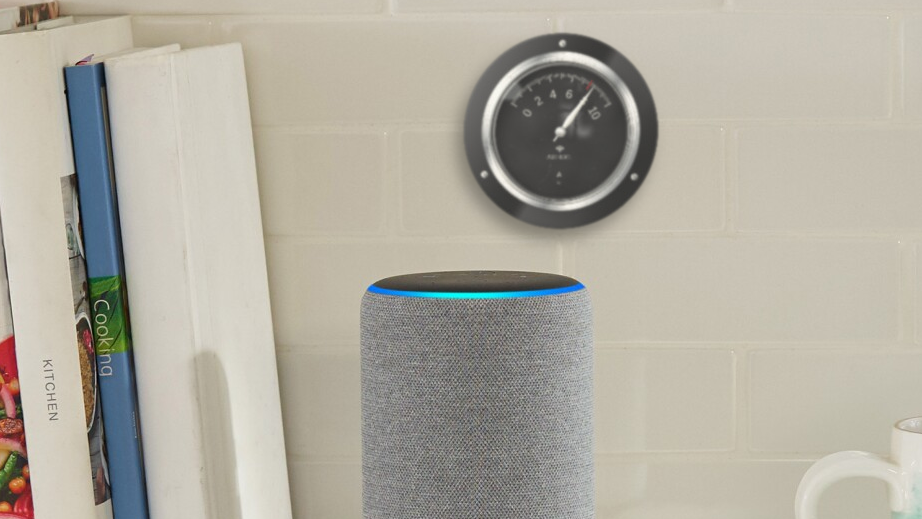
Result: 8
